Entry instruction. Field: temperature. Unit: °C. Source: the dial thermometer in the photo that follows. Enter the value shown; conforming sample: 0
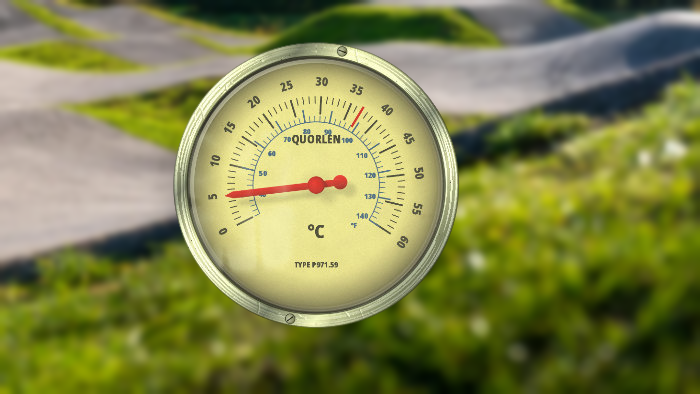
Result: 5
